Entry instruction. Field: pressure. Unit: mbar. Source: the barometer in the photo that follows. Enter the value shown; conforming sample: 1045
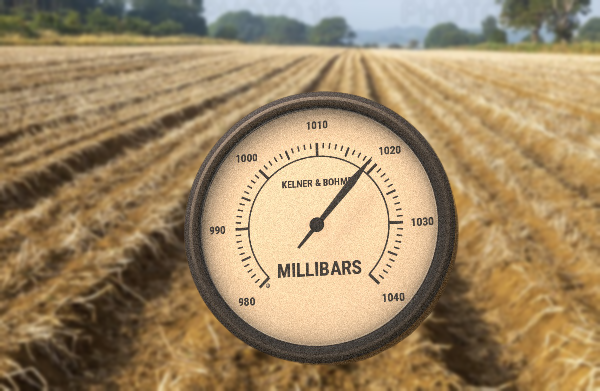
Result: 1019
